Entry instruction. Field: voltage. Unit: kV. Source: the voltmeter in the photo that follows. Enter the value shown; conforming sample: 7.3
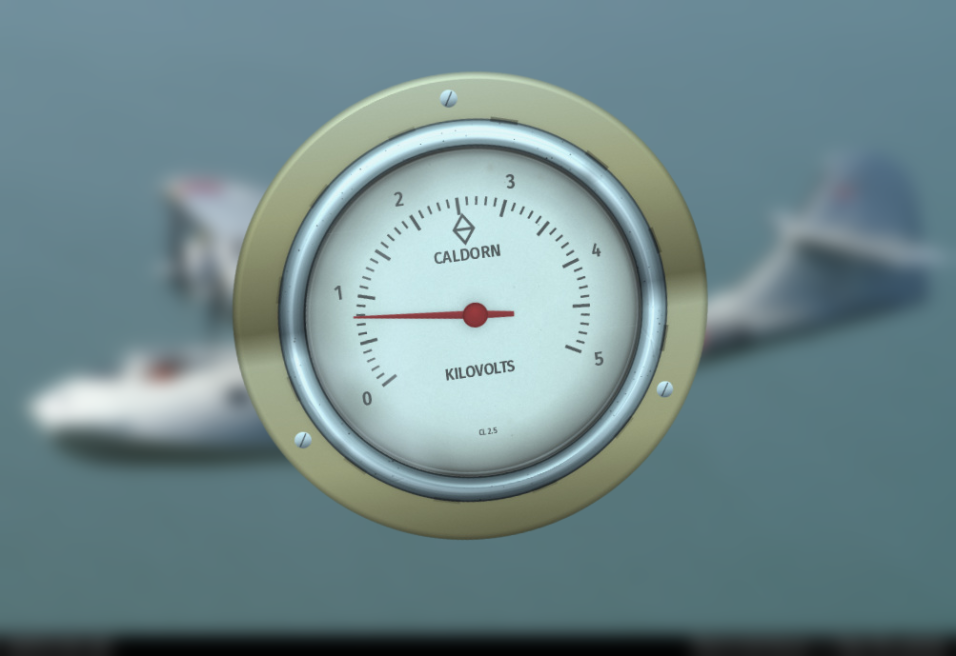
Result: 0.8
